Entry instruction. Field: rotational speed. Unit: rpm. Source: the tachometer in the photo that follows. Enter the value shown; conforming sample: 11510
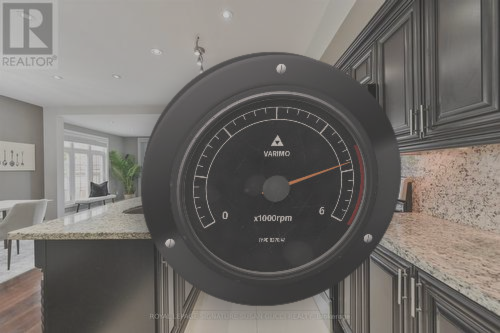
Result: 4800
